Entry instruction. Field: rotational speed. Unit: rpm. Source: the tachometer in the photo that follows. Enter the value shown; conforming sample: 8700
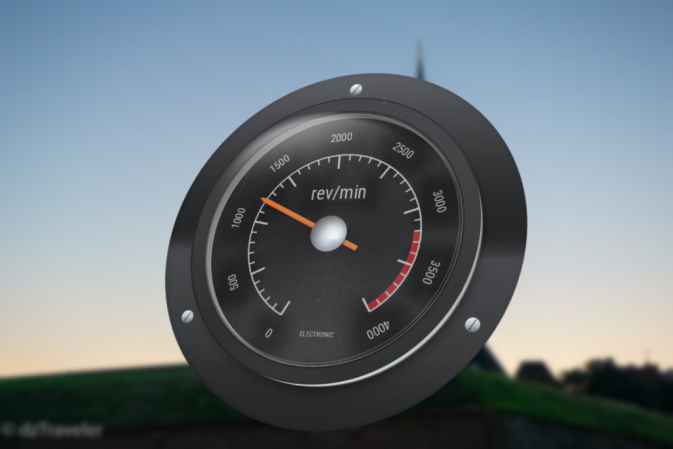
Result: 1200
